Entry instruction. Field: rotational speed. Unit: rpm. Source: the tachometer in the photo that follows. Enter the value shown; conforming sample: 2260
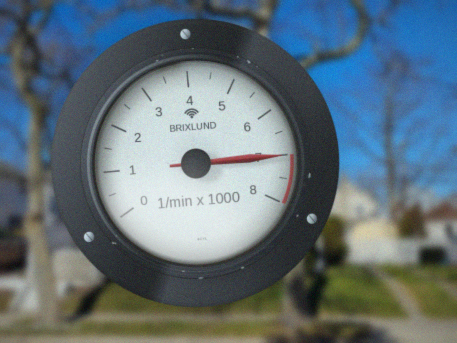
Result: 7000
